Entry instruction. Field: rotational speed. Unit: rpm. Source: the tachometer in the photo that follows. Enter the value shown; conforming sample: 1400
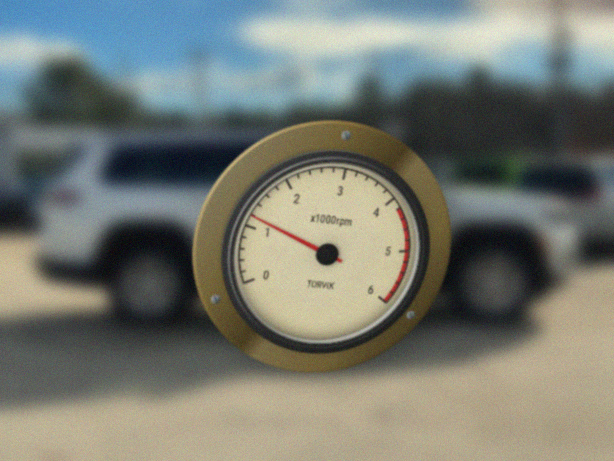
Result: 1200
